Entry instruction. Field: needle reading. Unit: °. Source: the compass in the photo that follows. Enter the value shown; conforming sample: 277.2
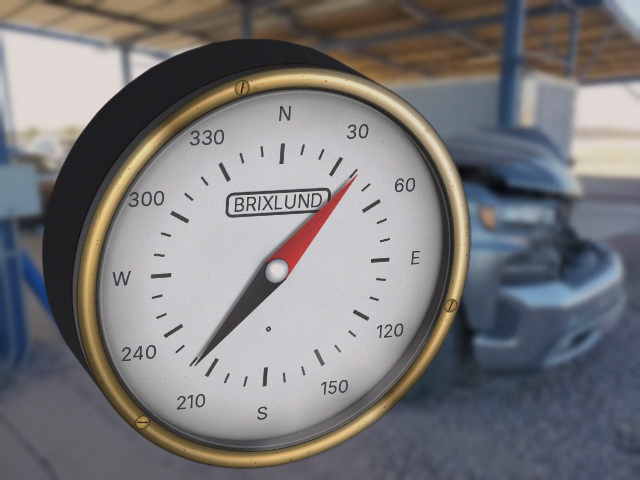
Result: 40
